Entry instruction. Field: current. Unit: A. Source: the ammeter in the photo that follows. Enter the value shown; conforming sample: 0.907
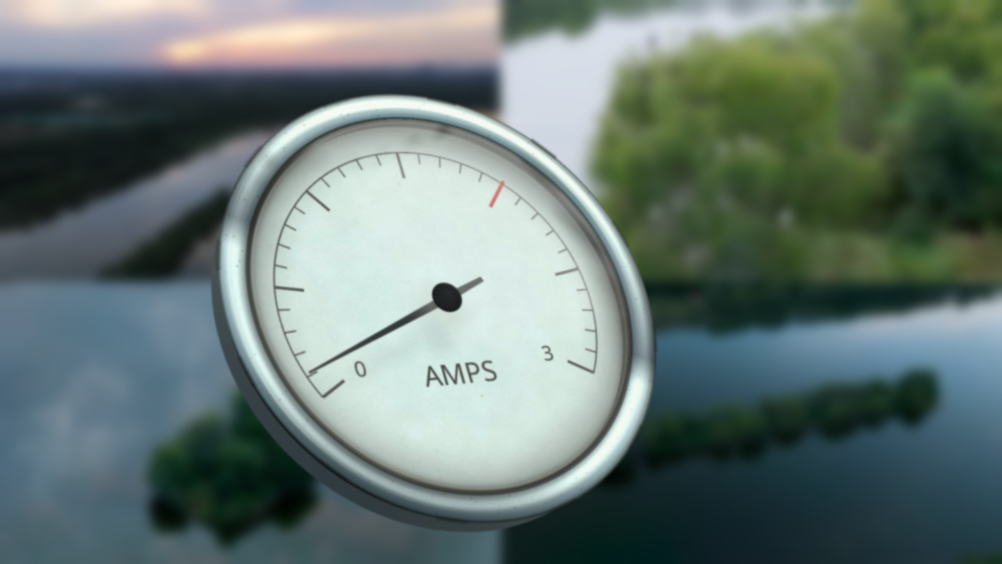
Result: 0.1
